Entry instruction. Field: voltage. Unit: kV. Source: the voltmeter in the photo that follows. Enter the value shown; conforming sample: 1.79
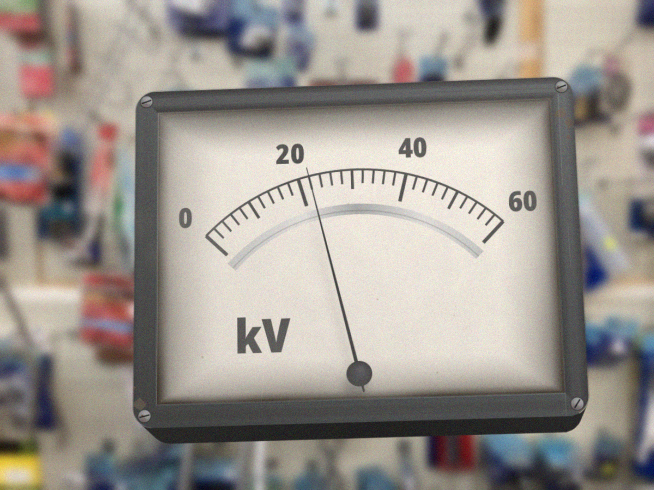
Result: 22
